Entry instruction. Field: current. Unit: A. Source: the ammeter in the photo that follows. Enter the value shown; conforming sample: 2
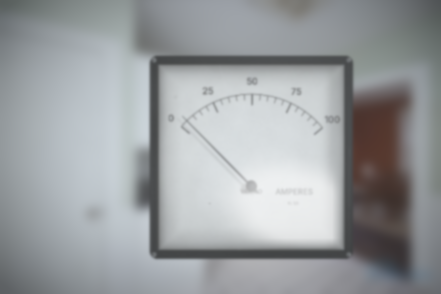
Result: 5
